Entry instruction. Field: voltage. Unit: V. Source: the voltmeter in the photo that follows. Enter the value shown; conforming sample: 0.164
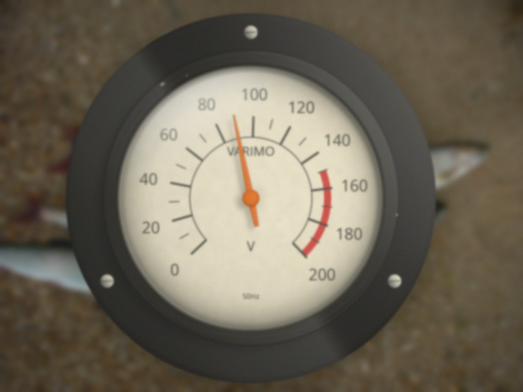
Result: 90
